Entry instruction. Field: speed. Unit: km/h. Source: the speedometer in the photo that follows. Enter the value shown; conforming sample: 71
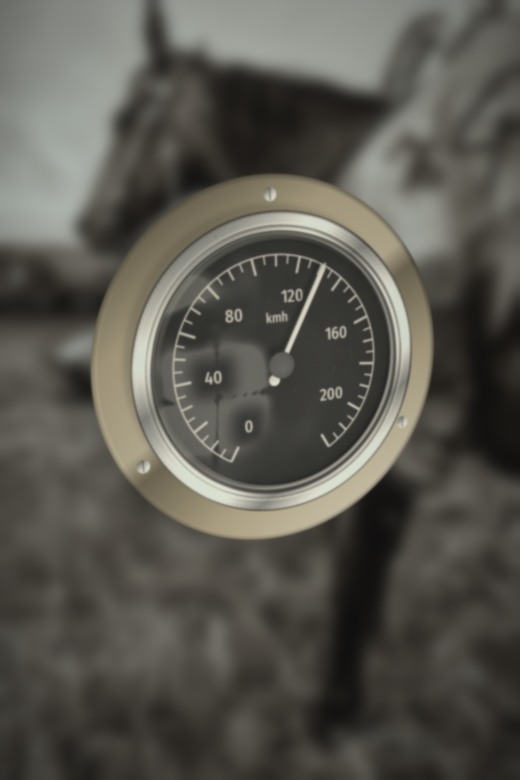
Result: 130
